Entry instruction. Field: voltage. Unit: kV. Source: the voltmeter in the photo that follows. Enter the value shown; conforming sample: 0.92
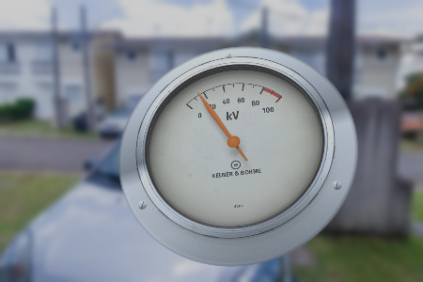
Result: 15
